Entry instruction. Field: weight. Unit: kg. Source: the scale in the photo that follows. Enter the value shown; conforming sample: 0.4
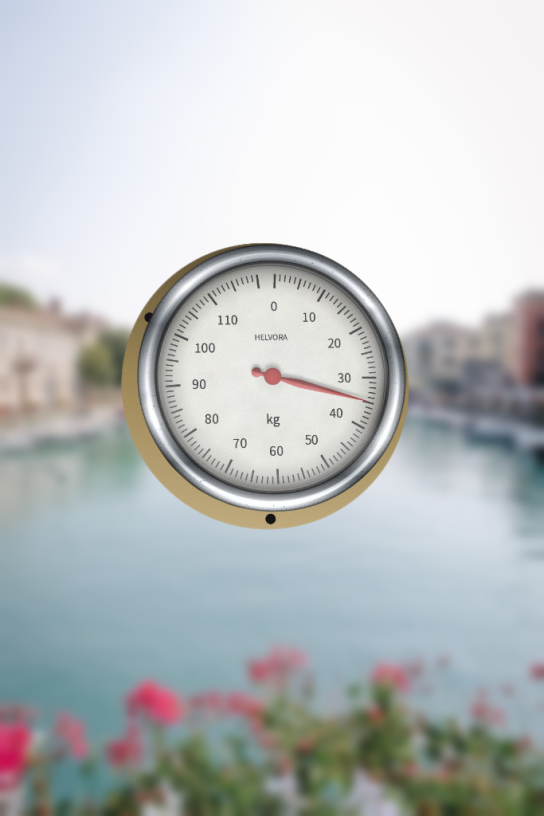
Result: 35
